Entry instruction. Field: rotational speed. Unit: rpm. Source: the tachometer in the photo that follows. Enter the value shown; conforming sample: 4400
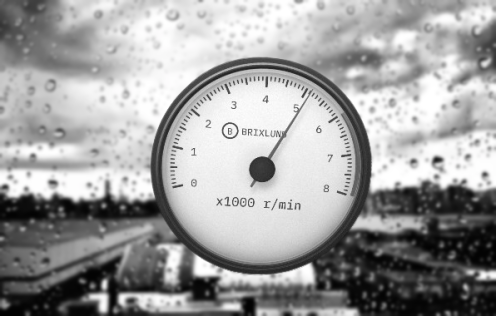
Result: 5100
